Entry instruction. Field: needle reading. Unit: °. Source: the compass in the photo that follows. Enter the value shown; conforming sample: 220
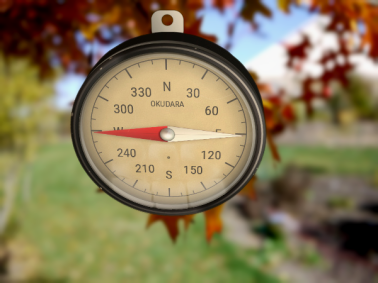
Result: 270
